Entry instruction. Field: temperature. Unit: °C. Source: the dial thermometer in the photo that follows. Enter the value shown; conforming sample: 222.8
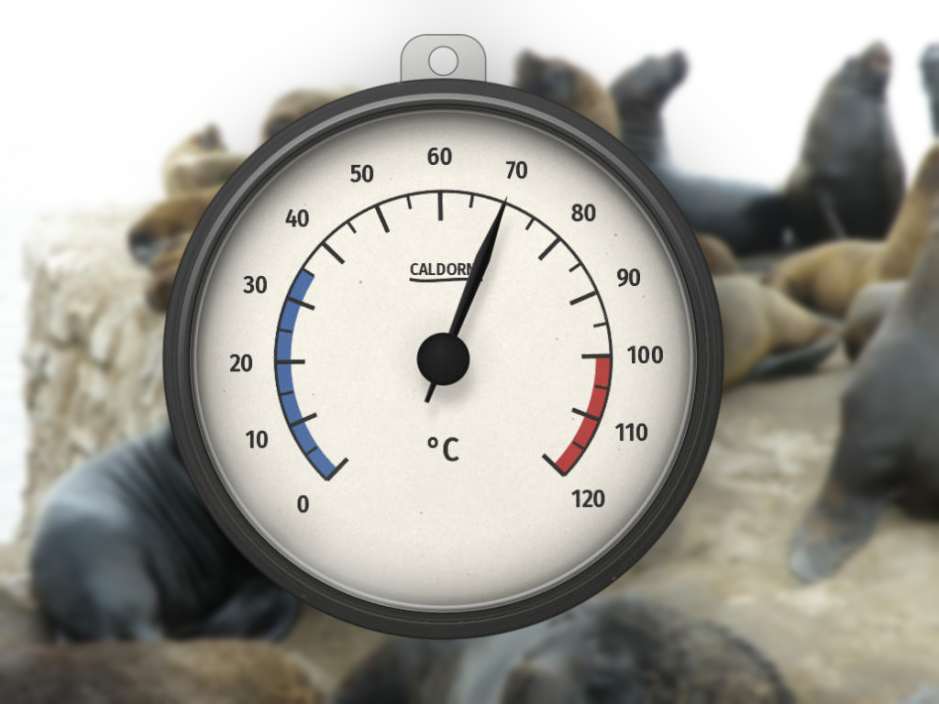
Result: 70
